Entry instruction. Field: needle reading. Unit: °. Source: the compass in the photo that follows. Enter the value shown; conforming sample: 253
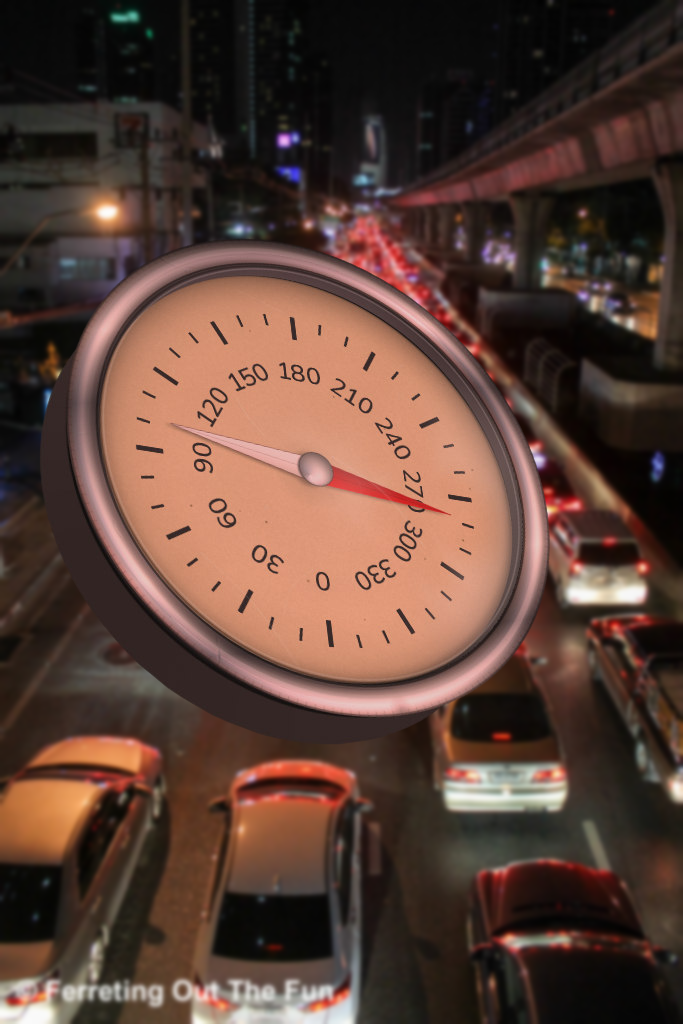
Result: 280
